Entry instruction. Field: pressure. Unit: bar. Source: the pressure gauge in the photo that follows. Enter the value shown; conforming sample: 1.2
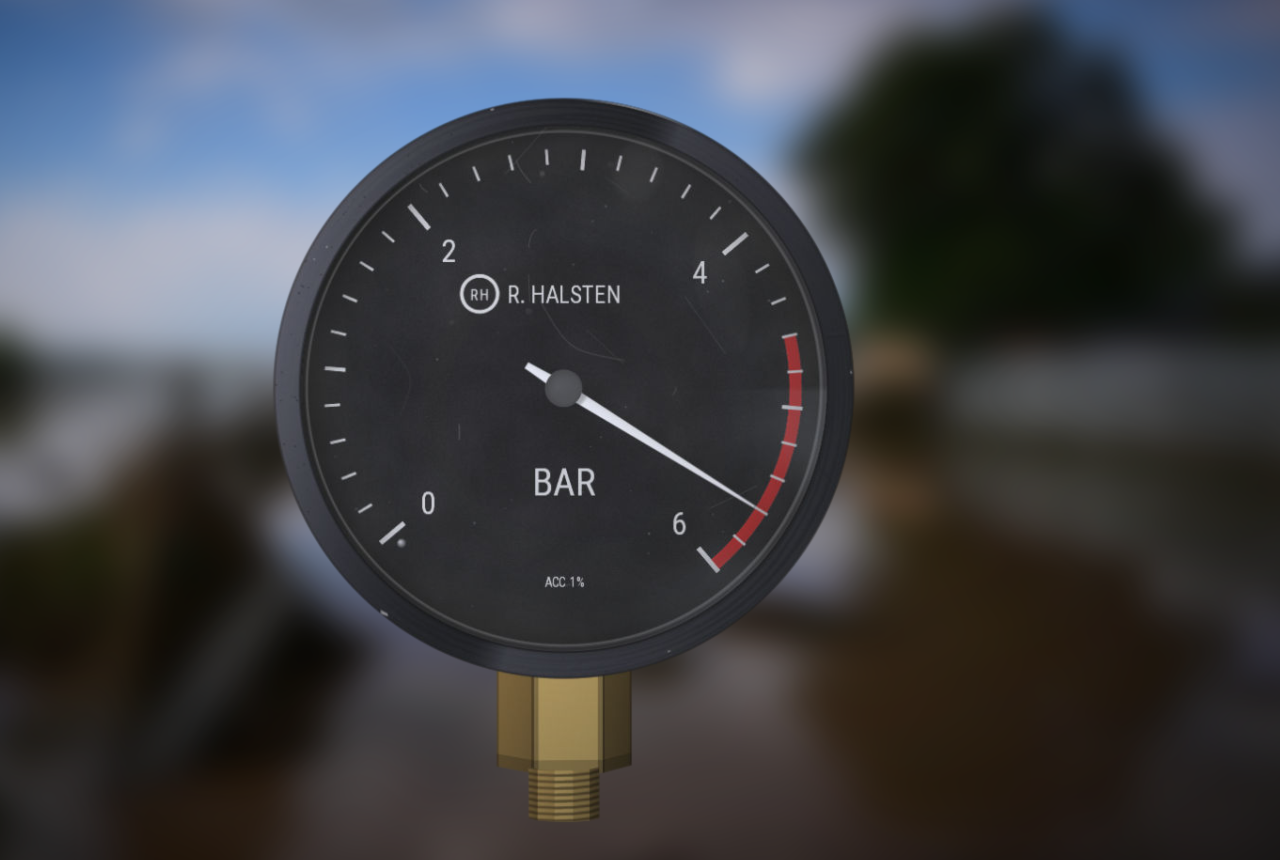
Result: 5.6
